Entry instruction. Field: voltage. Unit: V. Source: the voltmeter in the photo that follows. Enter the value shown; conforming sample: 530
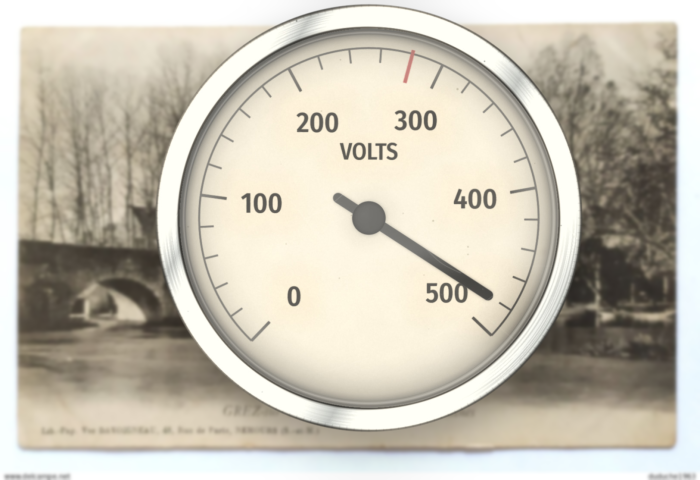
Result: 480
